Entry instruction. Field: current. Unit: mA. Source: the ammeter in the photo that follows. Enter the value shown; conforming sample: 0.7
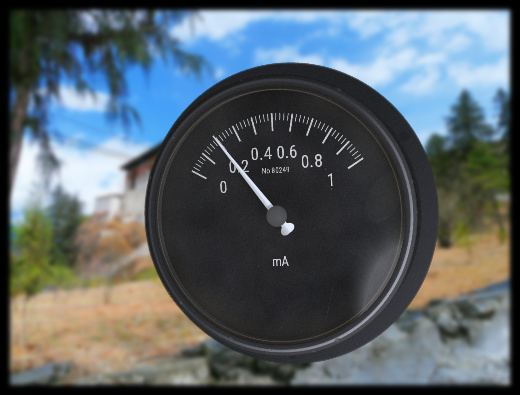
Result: 0.2
